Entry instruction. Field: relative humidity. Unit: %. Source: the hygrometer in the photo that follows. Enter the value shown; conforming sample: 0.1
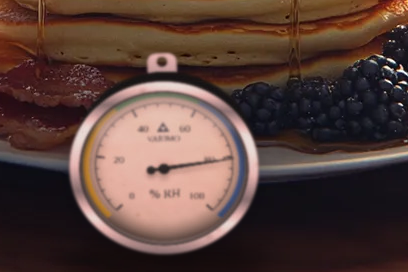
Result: 80
